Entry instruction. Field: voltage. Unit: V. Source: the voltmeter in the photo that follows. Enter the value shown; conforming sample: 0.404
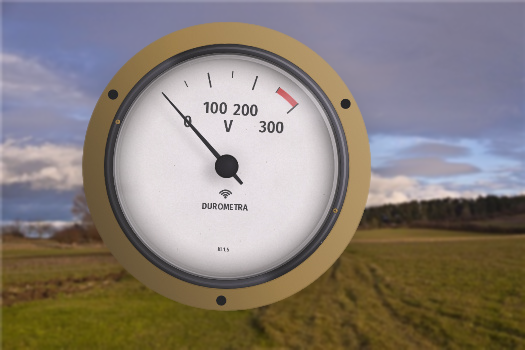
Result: 0
